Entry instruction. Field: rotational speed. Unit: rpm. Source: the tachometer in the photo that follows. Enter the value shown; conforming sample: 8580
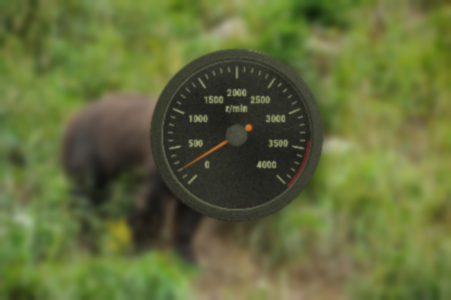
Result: 200
